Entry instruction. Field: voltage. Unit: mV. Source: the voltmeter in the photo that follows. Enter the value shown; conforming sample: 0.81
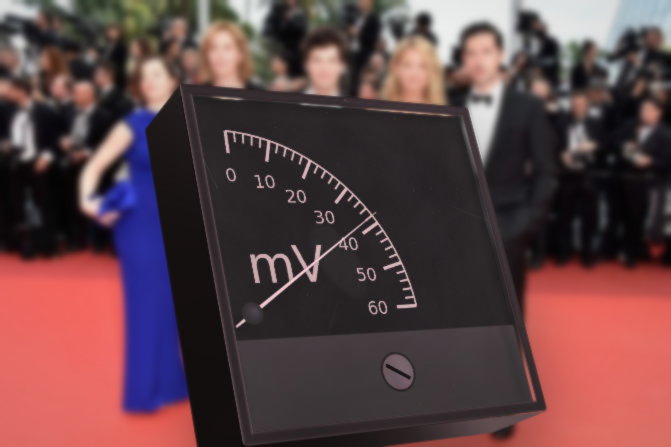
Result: 38
